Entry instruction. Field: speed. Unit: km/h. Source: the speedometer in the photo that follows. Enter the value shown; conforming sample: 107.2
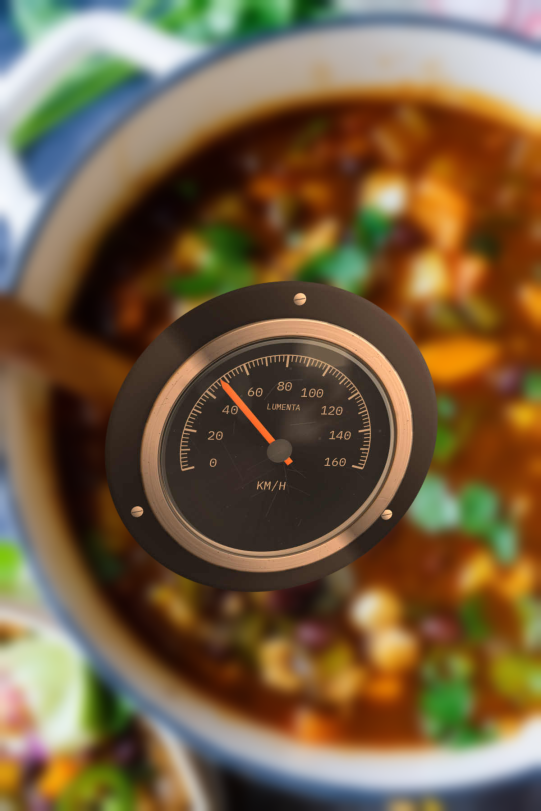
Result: 48
